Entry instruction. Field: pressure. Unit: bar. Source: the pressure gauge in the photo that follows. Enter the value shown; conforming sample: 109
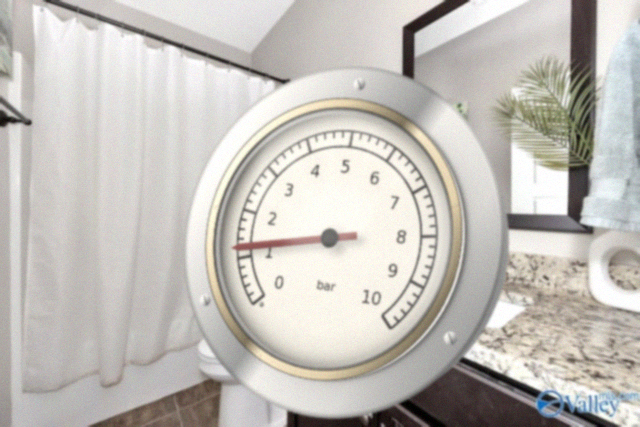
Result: 1.2
